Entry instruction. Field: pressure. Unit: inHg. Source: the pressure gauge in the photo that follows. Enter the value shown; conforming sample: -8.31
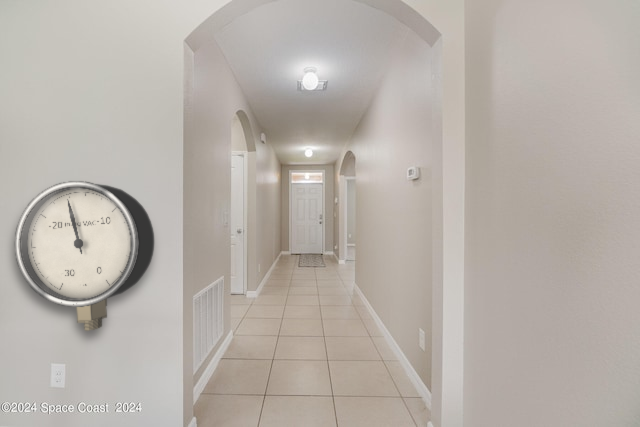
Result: -16
